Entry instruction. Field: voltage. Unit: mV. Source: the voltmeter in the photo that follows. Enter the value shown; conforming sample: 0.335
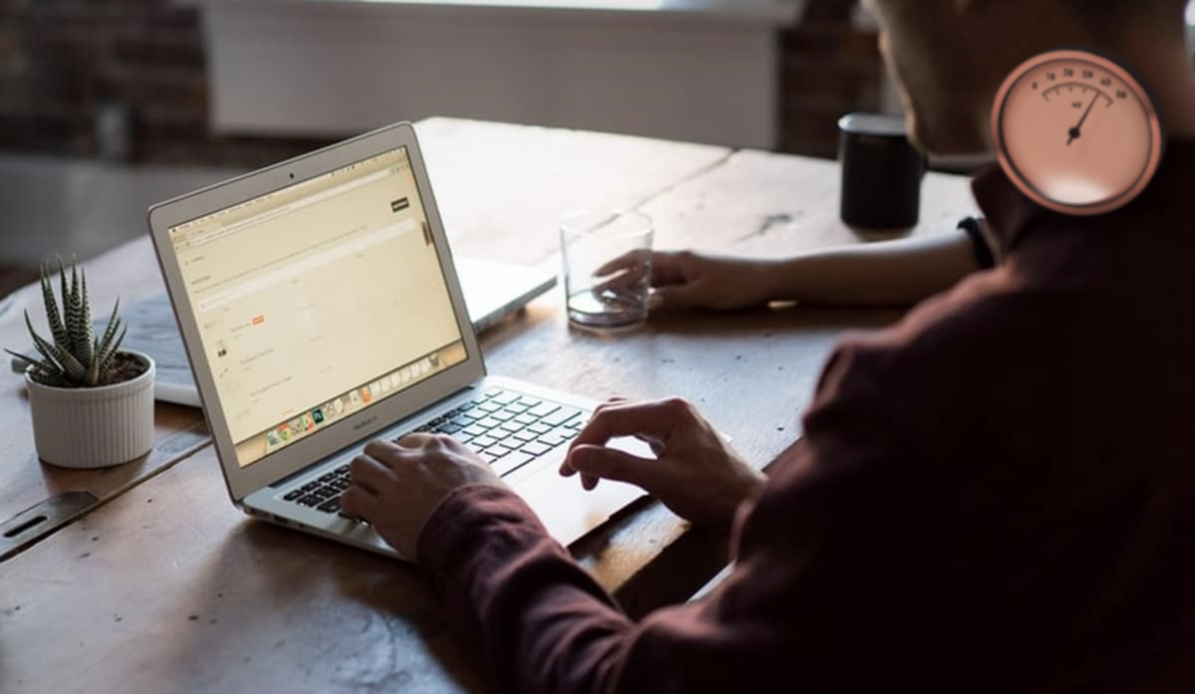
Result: 40
